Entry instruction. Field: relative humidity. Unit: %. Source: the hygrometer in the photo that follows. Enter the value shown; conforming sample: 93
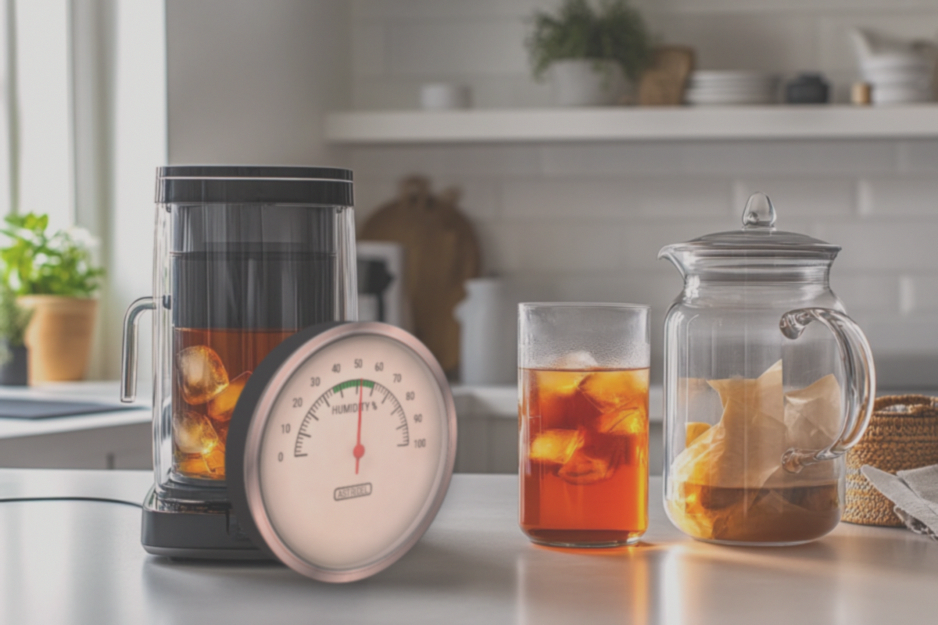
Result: 50
